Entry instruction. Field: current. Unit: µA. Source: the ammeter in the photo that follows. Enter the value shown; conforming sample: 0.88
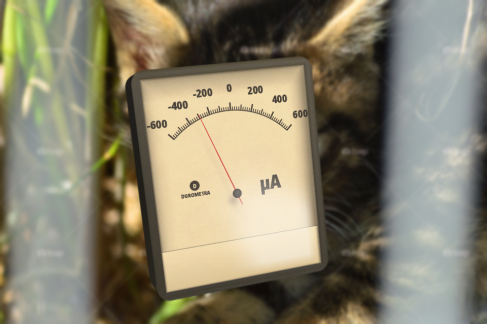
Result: -300
